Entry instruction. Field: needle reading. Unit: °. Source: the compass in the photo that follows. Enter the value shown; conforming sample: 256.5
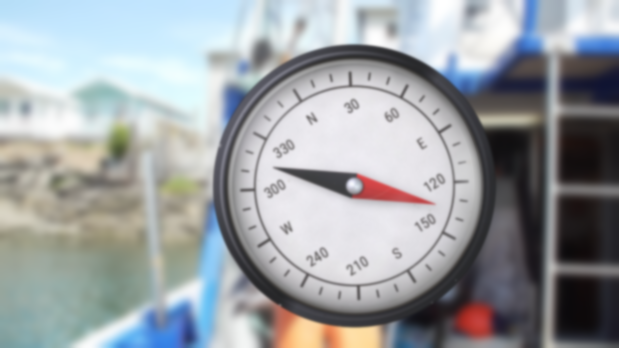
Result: 135
